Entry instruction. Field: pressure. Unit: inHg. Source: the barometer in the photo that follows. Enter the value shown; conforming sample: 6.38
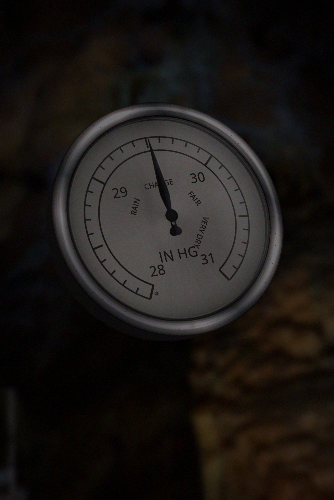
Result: 29.5
